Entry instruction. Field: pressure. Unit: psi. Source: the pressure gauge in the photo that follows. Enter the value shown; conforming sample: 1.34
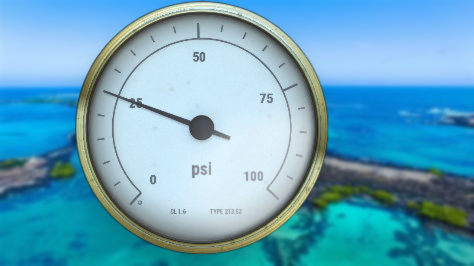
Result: 25
